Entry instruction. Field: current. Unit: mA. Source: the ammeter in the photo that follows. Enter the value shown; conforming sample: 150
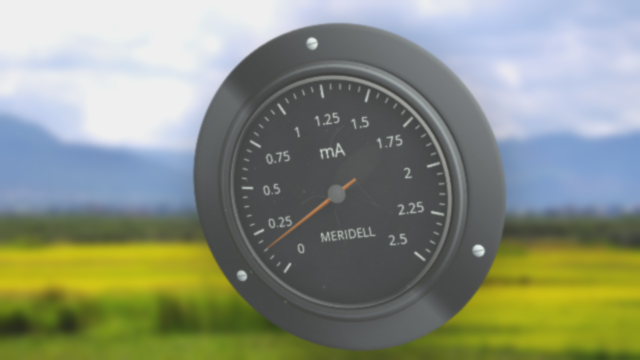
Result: 0.15
